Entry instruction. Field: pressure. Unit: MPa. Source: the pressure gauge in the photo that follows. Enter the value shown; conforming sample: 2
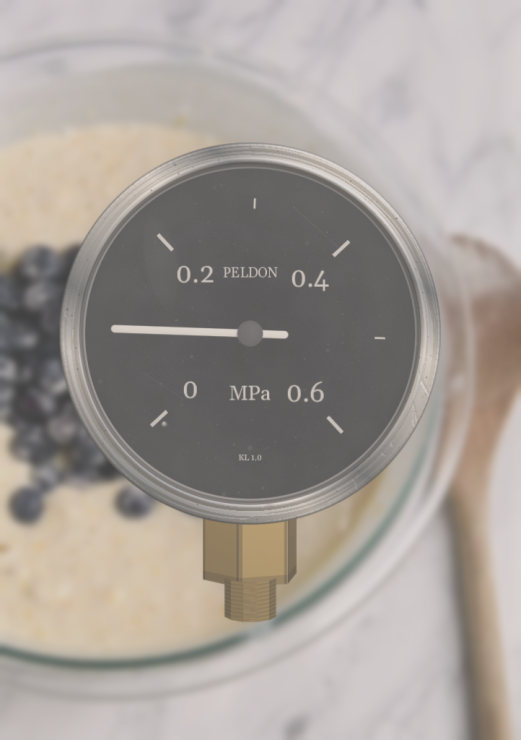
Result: 0.1
